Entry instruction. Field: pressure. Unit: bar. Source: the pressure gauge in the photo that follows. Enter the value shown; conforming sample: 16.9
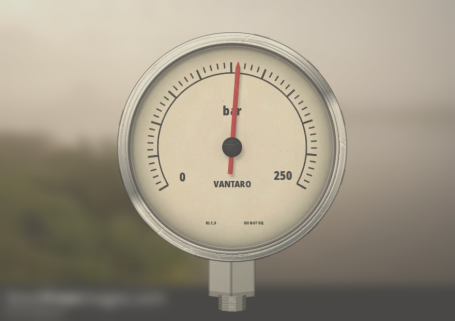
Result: 130
